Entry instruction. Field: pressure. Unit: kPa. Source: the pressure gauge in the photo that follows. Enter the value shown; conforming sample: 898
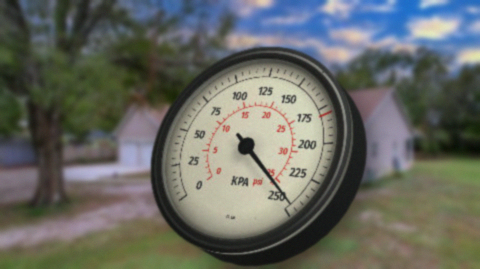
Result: 245
